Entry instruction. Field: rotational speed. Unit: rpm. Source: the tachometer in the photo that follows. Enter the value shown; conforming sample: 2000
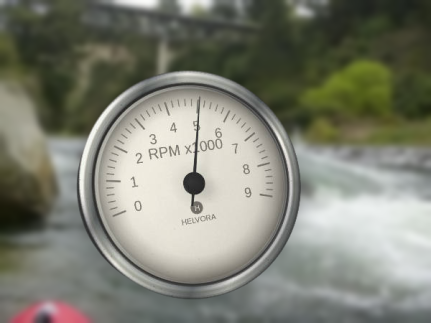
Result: 5000
